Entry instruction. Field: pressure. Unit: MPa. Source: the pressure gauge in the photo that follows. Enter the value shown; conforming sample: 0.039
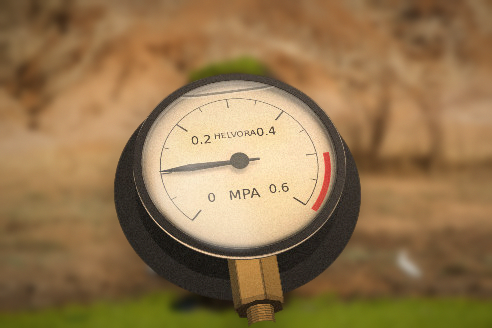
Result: 0.1
